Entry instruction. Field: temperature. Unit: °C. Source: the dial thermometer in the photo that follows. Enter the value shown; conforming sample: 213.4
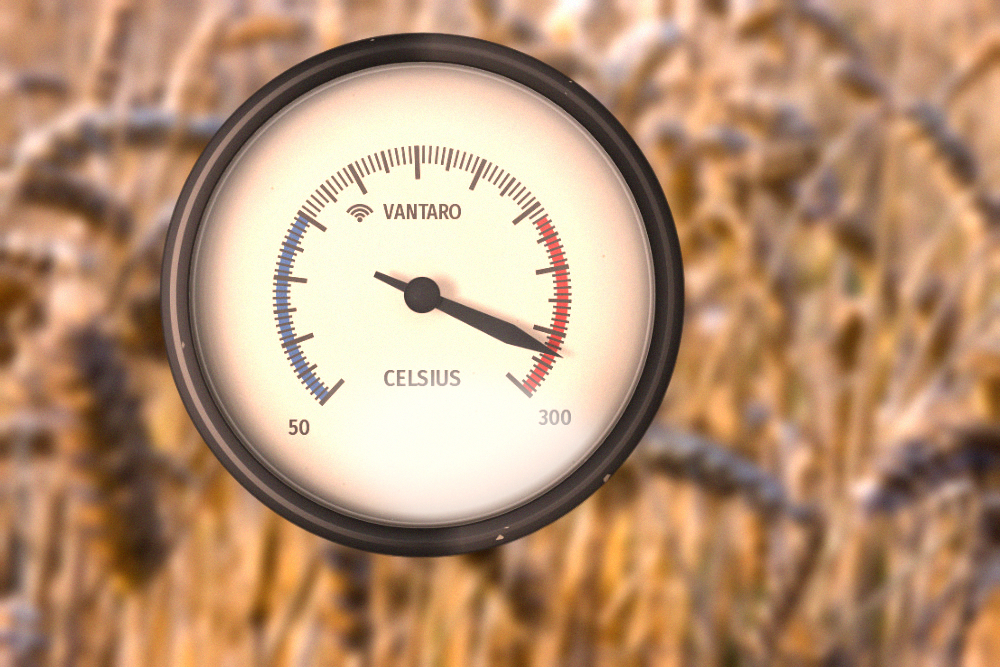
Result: 282.5
